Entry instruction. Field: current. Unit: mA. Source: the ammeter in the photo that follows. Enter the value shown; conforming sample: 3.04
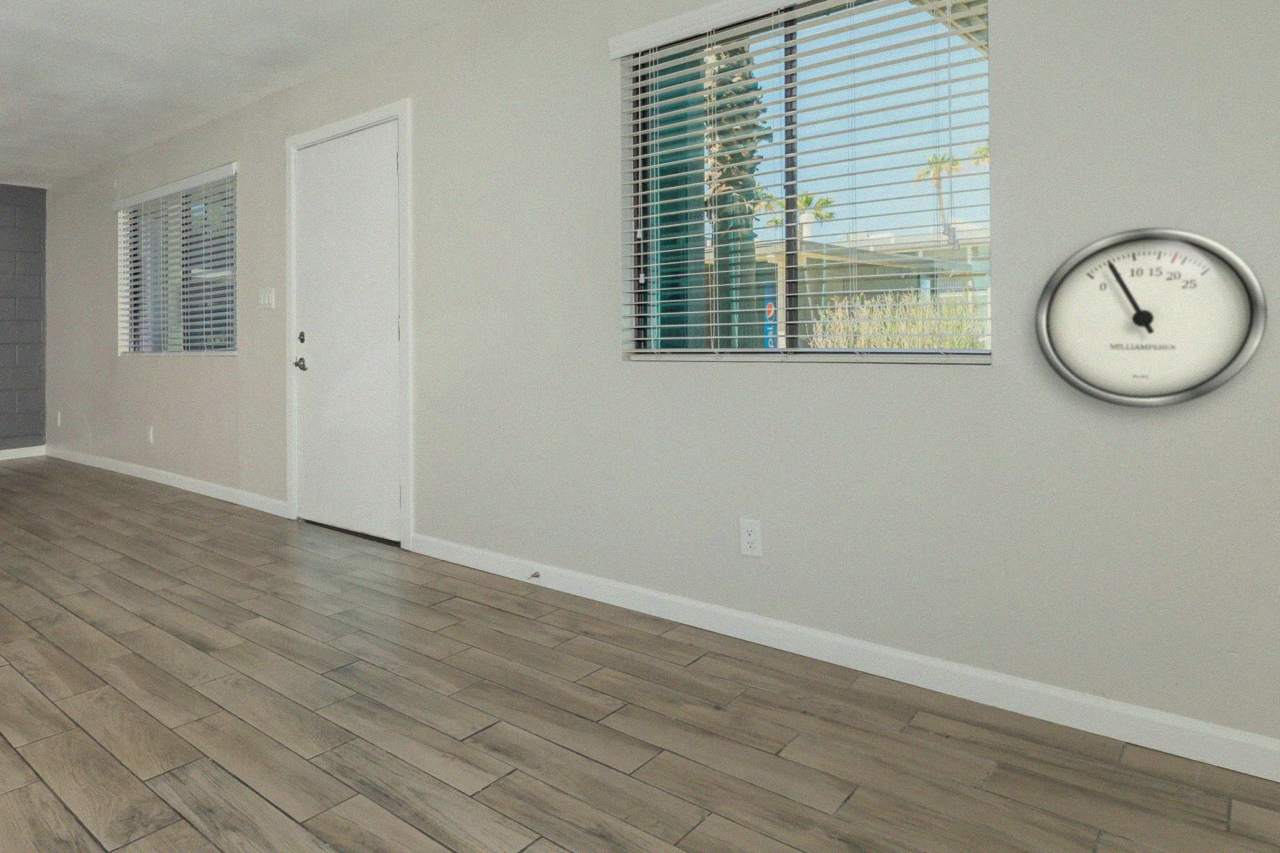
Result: 5
